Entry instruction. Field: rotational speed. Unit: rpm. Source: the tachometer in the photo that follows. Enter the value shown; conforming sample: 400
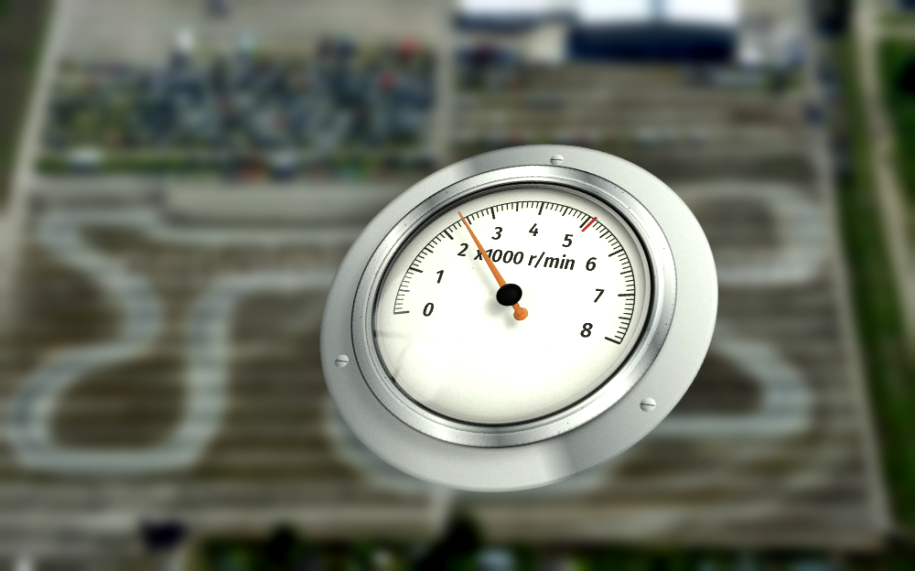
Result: 2400
